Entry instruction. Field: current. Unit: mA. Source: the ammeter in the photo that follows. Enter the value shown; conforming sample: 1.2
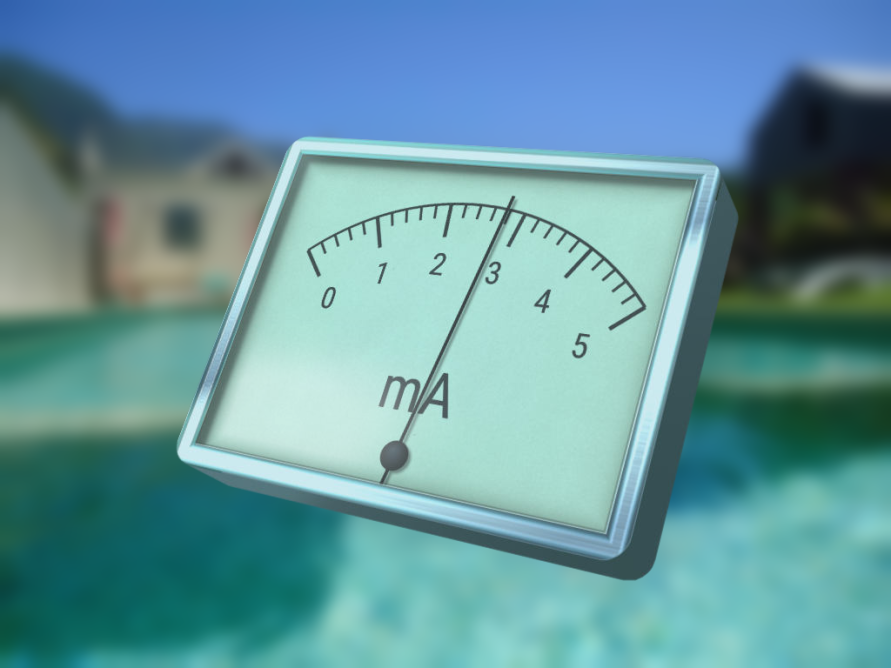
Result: 2.8
